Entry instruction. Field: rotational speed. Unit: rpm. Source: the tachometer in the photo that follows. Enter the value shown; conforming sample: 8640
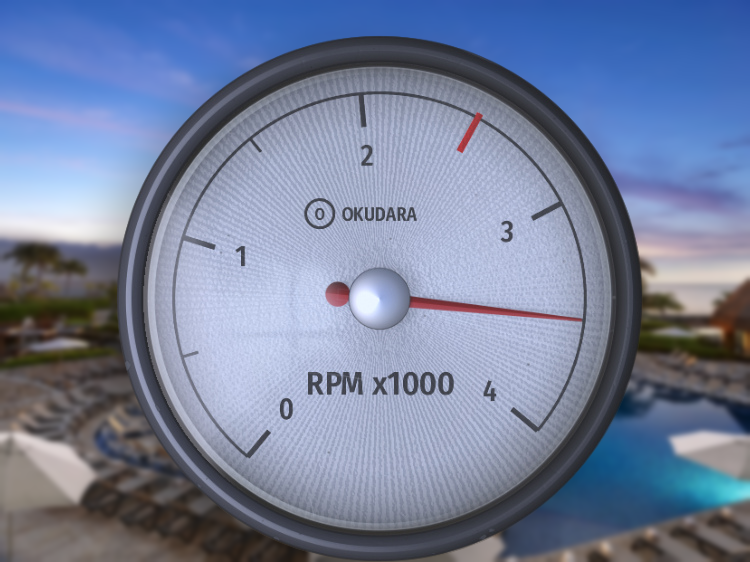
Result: 3500
